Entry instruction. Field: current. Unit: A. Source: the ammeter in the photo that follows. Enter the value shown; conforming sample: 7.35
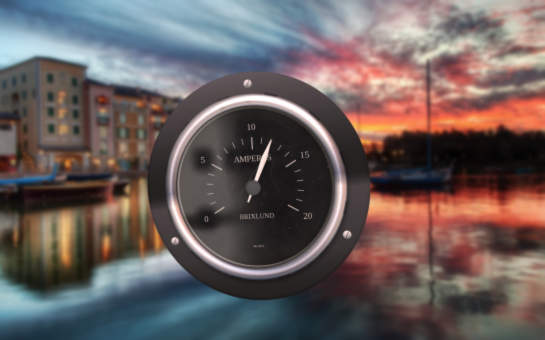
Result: 12
